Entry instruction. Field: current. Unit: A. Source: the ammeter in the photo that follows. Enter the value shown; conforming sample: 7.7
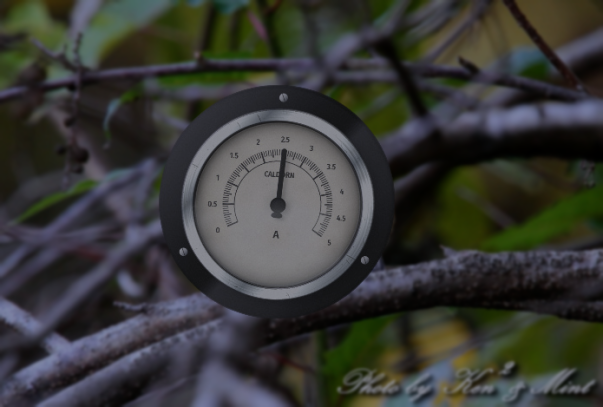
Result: 2.5
